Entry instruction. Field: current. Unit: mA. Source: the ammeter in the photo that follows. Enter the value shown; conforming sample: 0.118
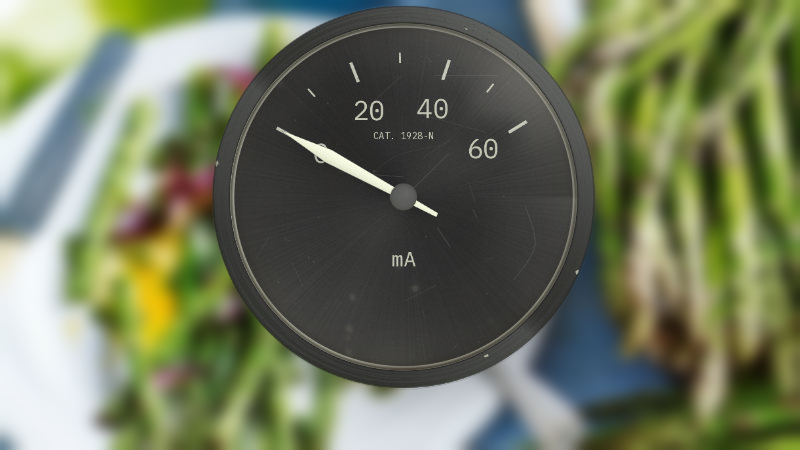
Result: 0
